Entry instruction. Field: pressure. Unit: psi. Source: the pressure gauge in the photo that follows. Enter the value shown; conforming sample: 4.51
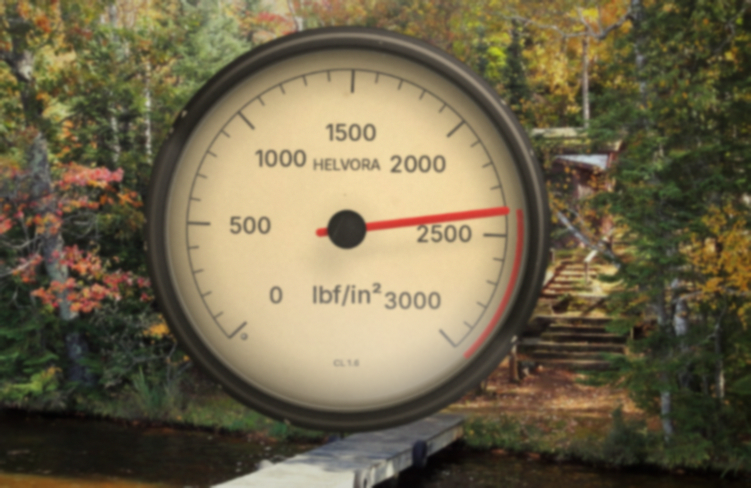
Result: 2400
